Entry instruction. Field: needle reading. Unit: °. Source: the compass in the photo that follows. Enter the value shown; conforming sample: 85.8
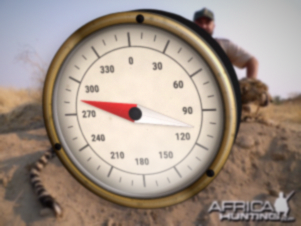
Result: 285
